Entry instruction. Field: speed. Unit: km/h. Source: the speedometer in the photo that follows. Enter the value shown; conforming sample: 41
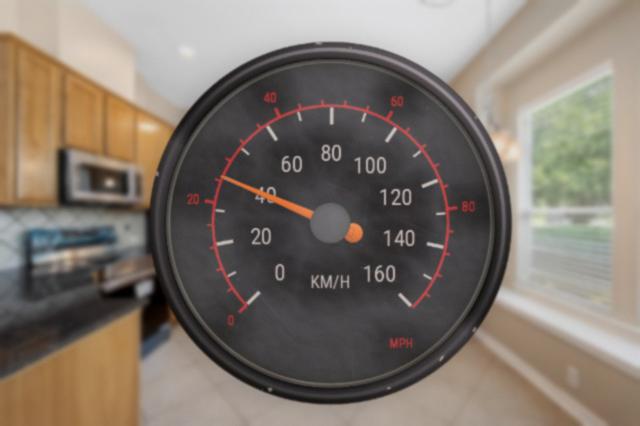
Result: 40
